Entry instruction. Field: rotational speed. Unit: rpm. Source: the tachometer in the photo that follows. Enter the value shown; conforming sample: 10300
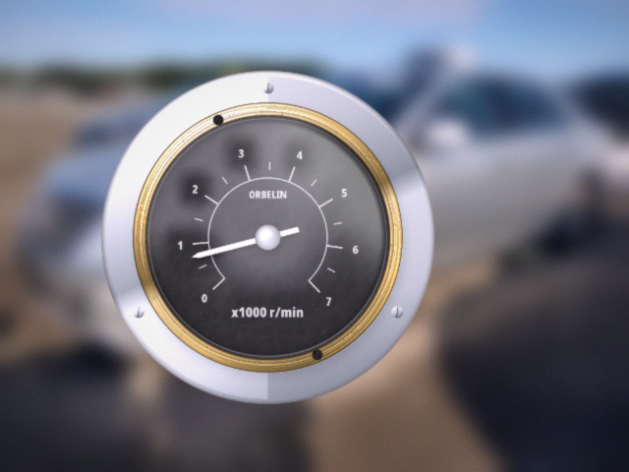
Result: 750
